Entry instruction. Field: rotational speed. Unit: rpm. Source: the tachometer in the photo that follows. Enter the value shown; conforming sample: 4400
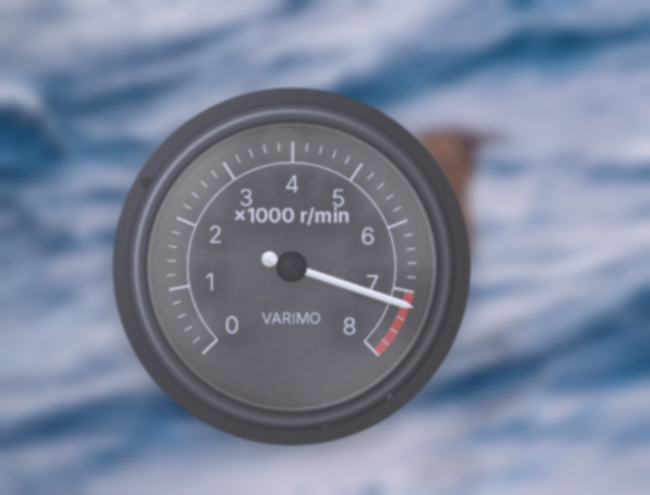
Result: 7200
